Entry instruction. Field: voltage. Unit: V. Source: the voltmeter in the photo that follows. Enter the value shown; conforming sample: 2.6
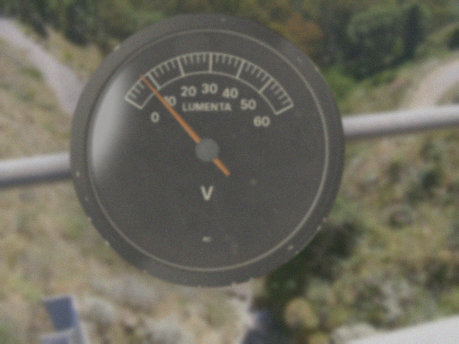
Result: 8
